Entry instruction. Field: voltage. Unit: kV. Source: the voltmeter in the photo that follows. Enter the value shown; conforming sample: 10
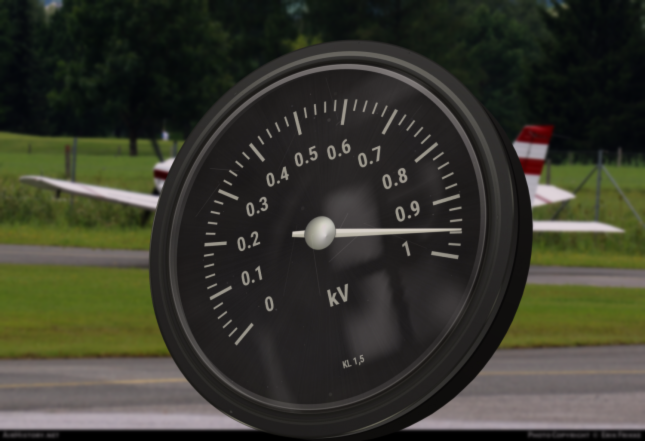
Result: 0.96
